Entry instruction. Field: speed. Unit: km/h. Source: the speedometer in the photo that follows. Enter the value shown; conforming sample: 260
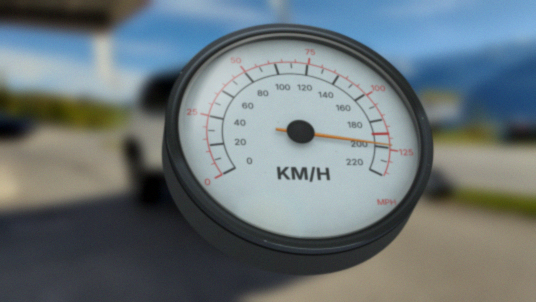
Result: 200
